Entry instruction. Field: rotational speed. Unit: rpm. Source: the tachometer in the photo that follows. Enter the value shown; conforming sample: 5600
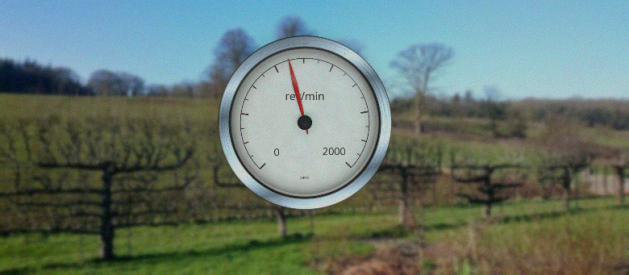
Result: 900
